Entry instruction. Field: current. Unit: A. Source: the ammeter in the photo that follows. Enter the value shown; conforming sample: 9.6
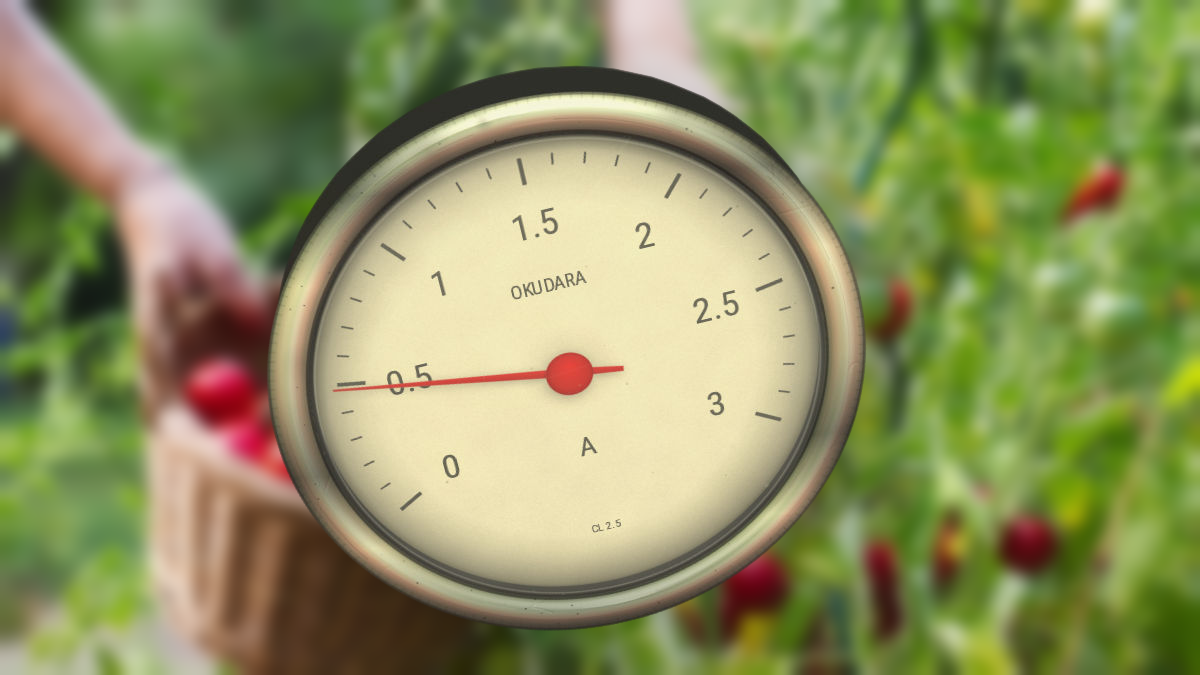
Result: 0.5
